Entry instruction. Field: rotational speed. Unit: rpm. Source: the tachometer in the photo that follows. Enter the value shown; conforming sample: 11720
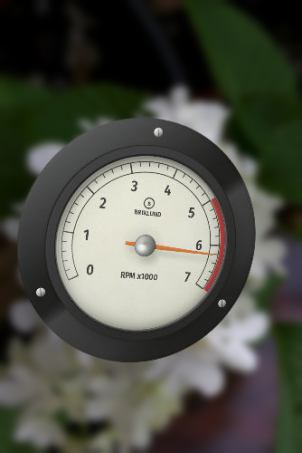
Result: 6200
